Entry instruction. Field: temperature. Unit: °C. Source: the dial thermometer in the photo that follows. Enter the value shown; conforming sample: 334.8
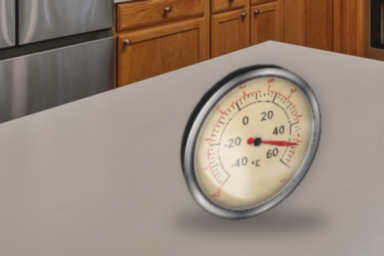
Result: 50
